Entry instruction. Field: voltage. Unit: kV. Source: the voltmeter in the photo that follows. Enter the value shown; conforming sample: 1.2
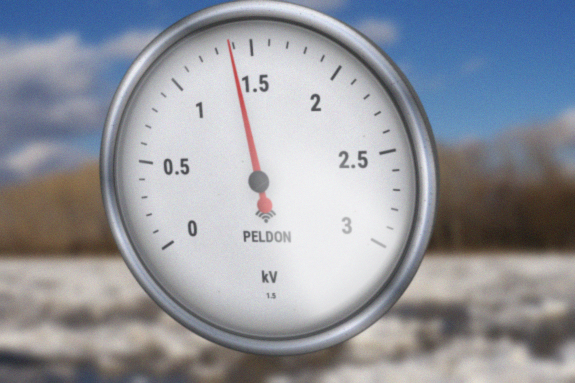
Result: 1.4
